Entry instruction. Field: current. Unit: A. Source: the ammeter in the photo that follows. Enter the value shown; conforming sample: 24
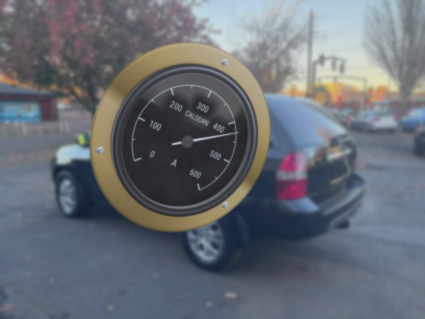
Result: 425
